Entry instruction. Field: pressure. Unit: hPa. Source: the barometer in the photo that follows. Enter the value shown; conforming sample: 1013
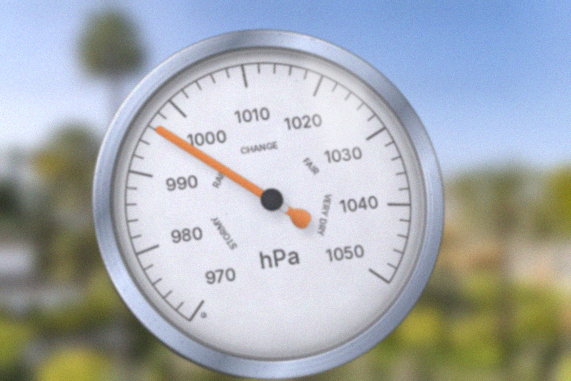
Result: 996
